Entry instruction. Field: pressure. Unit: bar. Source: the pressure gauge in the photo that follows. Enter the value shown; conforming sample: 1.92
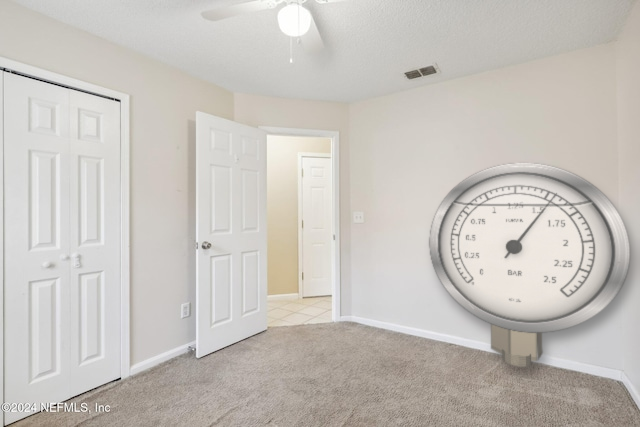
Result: 1.55
